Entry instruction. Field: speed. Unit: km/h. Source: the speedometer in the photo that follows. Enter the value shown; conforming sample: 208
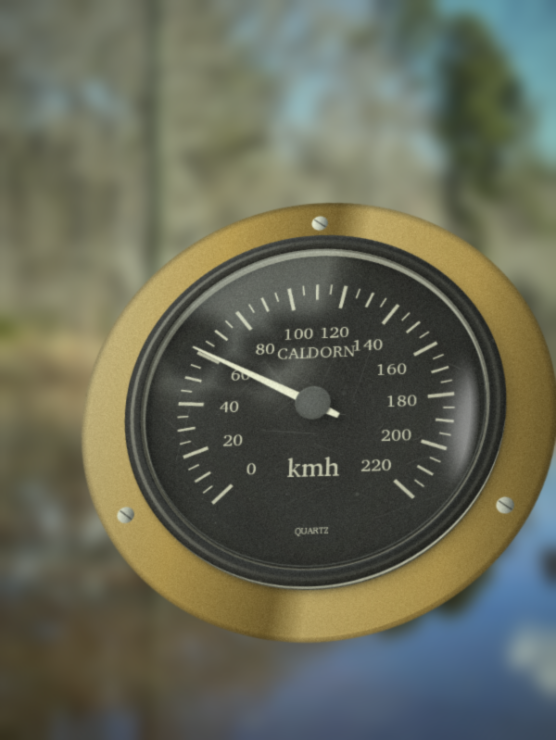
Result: 60
